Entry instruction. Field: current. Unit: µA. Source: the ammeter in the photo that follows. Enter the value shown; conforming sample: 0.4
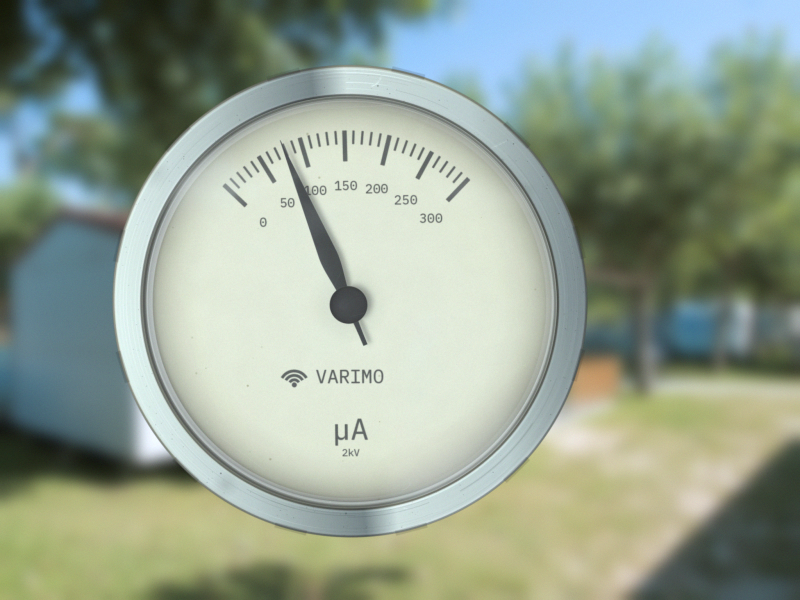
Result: 80
